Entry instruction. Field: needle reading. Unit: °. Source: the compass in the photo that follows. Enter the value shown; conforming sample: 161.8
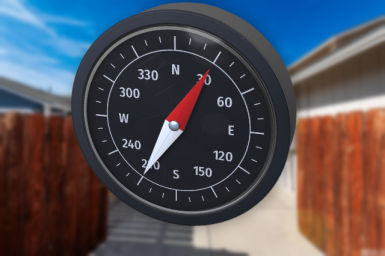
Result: 30
